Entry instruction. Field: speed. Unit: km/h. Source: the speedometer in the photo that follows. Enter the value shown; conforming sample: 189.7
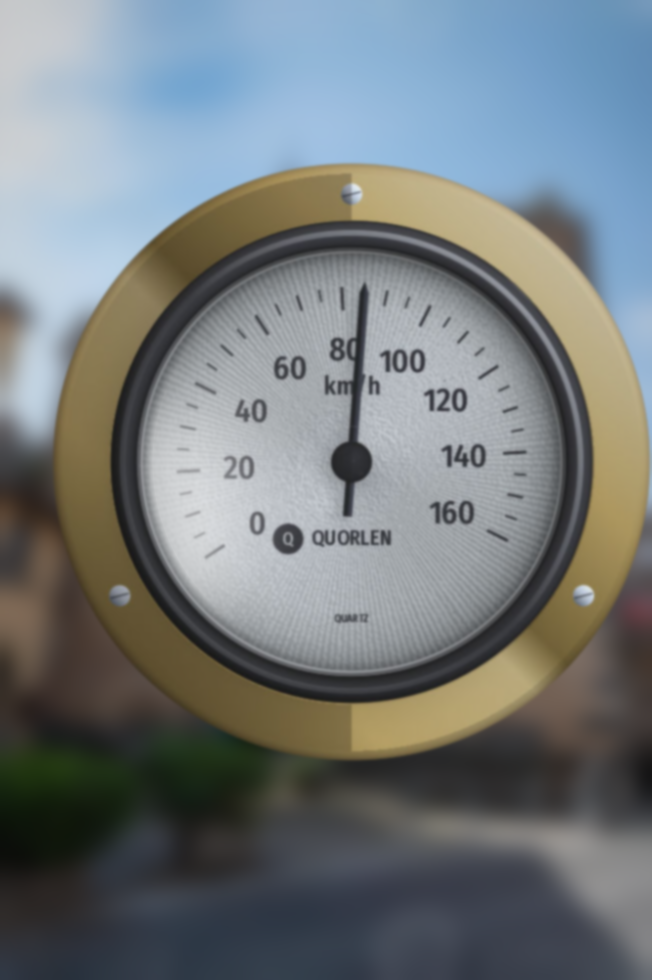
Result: 85
